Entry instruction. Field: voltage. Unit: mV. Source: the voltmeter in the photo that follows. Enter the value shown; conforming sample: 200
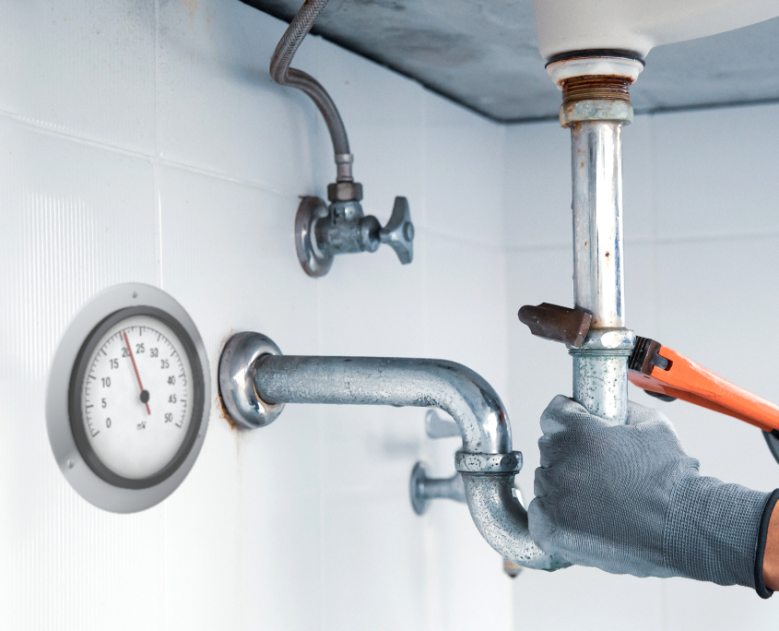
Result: 20
